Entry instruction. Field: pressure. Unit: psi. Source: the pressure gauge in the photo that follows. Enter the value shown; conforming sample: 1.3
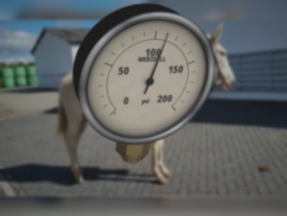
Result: 110
